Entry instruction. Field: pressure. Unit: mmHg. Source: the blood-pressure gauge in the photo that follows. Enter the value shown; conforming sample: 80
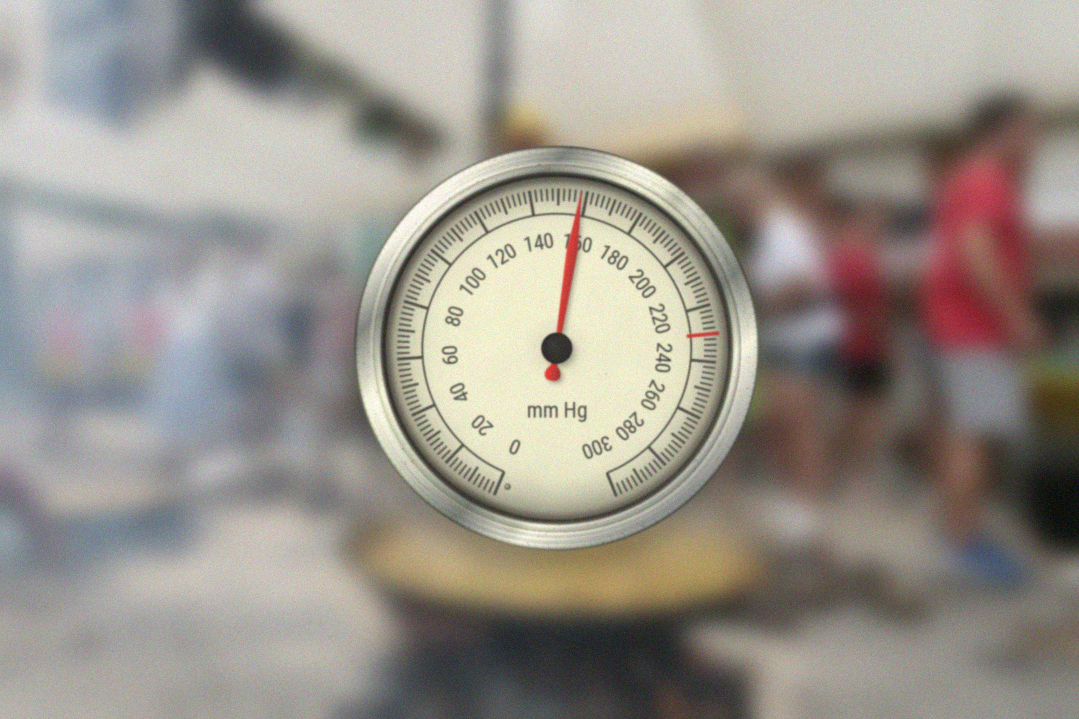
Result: 158
